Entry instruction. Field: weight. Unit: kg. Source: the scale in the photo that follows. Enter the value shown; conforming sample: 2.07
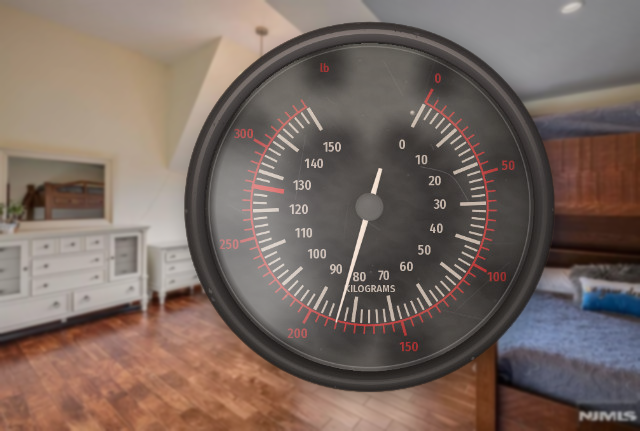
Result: 84
